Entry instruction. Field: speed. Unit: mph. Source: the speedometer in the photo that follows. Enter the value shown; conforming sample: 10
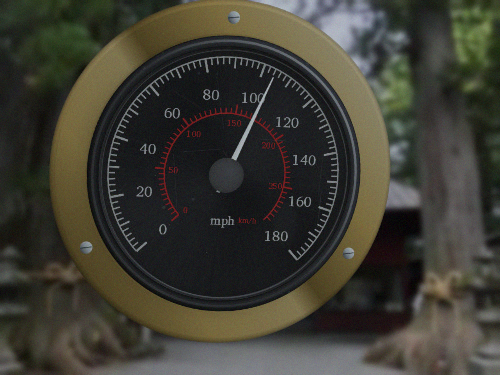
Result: 104
